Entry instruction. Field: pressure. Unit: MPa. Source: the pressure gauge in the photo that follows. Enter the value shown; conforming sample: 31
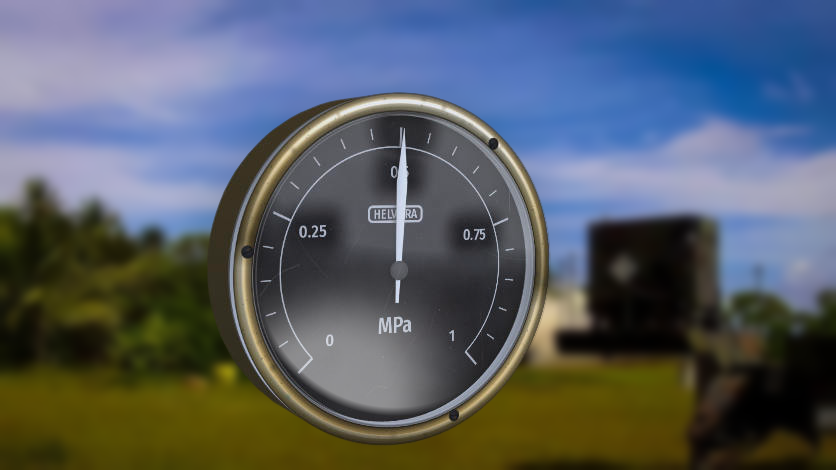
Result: 0.5
